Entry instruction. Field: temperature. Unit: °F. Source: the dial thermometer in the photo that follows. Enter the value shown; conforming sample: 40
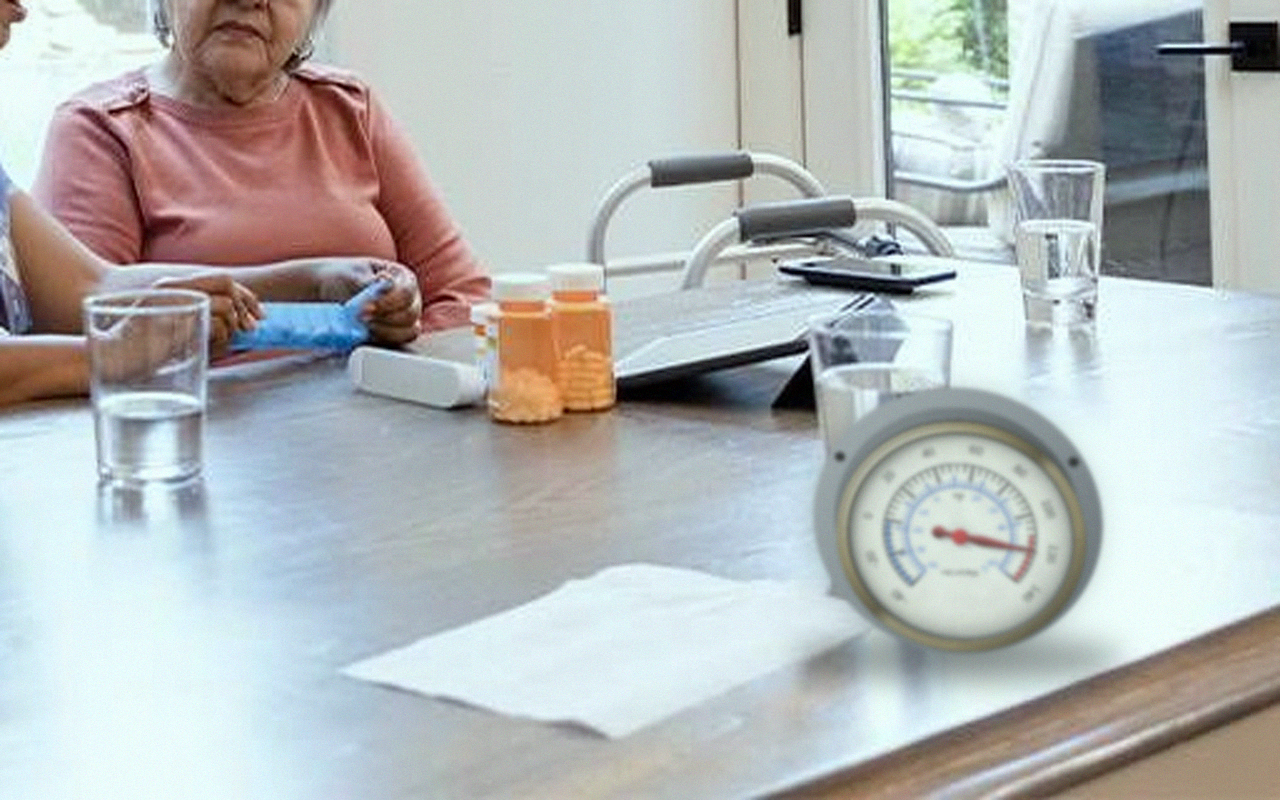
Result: 120
